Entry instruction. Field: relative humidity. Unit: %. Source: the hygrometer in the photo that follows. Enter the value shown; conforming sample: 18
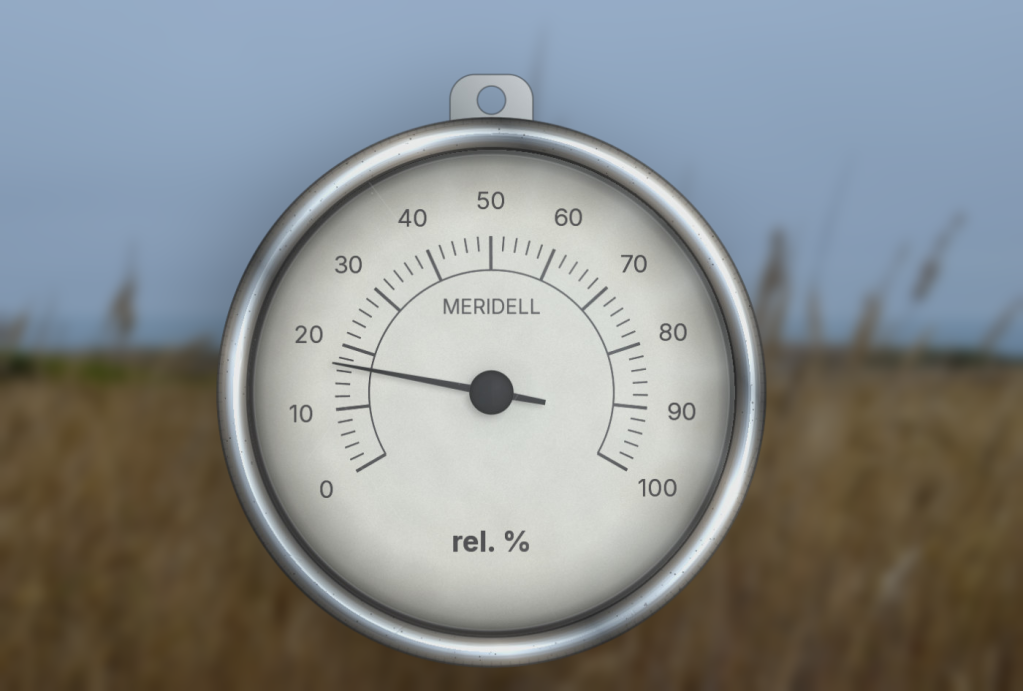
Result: 17
